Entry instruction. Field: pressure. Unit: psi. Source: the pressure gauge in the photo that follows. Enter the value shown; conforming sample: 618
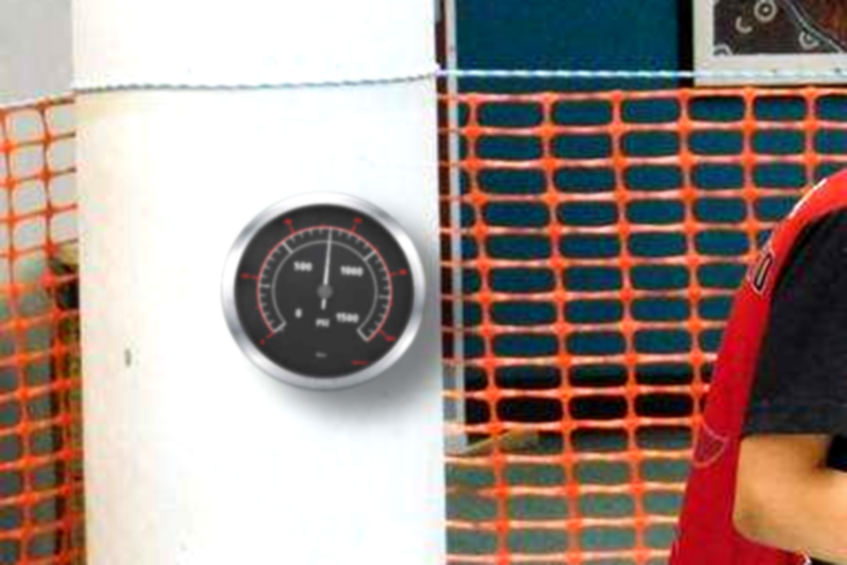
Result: 750
